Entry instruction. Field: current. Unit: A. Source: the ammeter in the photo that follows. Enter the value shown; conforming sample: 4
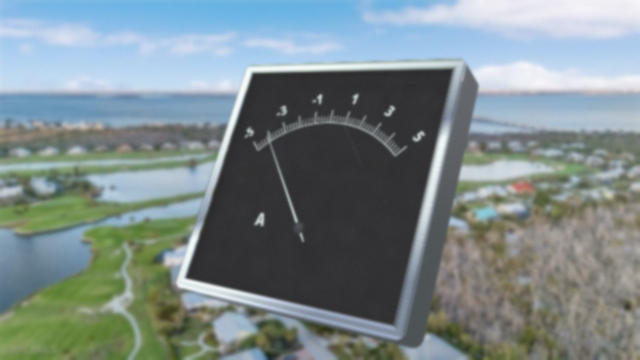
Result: -4
